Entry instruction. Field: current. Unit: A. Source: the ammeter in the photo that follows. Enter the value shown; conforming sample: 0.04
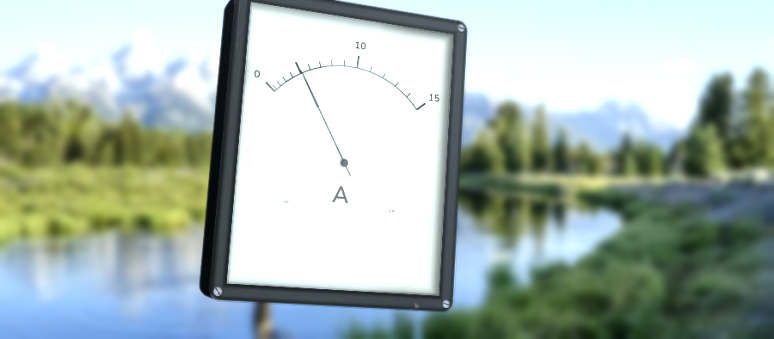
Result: 5
